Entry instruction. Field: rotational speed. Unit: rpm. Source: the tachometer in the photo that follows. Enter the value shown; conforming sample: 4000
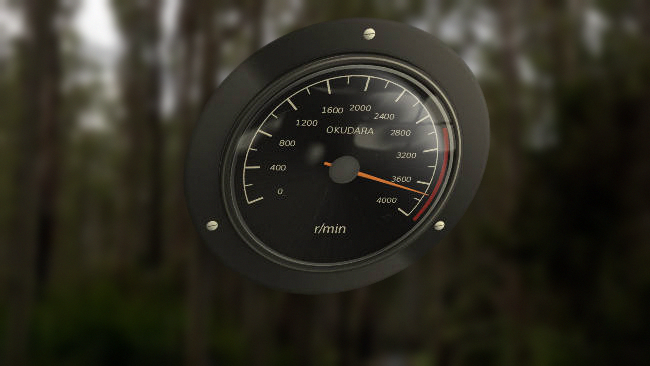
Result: 3700
